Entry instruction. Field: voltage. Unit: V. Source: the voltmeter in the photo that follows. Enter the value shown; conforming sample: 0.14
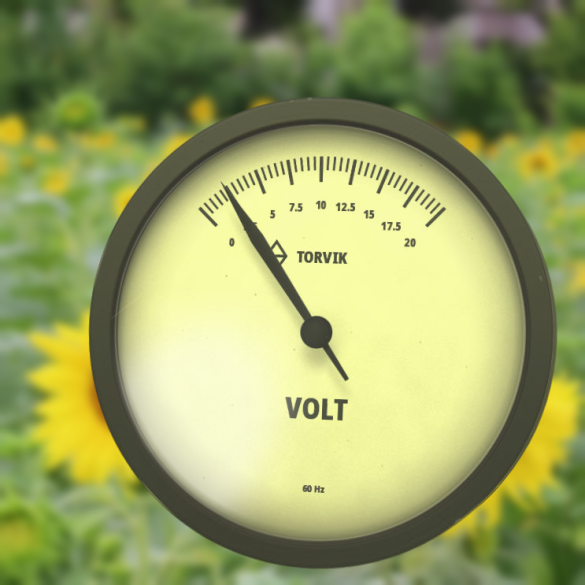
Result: 2.5
